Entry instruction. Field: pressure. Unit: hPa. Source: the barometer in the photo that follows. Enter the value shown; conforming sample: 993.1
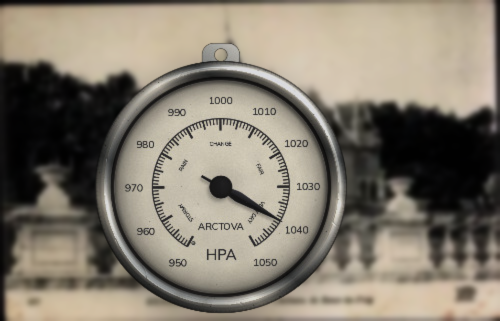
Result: 1040
